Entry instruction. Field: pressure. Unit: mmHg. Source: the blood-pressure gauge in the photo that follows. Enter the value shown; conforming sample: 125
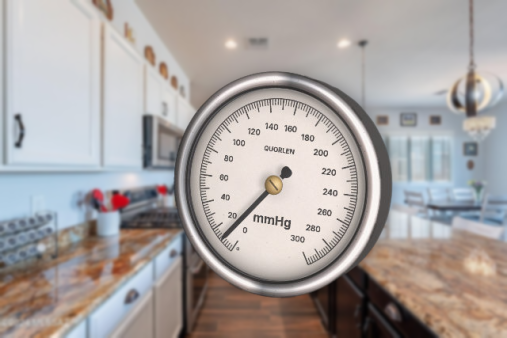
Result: 10
